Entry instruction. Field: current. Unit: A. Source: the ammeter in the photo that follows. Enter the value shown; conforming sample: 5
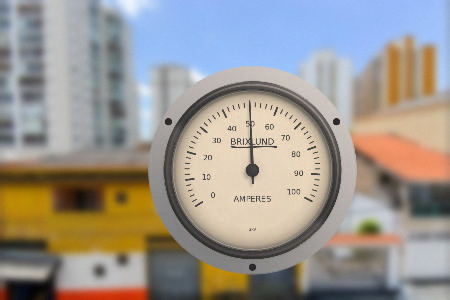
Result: 50
